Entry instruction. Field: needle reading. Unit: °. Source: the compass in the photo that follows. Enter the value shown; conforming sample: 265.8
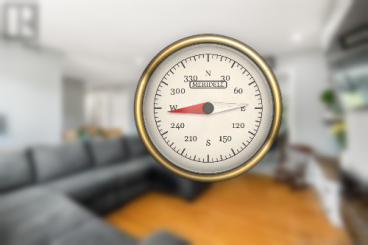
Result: 265
